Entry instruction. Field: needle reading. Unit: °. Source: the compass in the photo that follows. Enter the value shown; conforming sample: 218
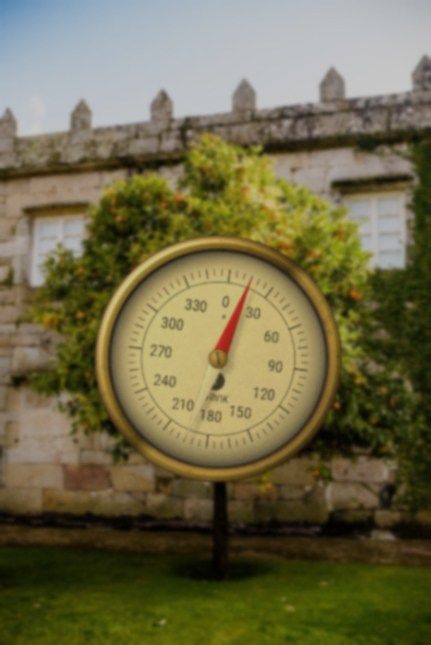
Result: 15
